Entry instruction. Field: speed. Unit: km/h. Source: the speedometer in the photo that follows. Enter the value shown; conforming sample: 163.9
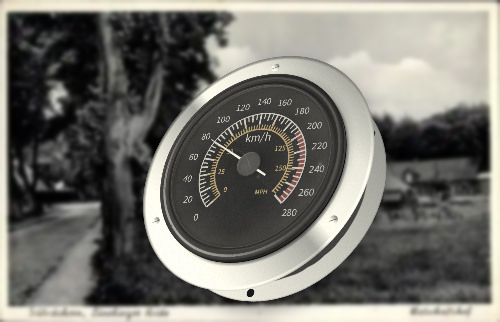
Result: 80
